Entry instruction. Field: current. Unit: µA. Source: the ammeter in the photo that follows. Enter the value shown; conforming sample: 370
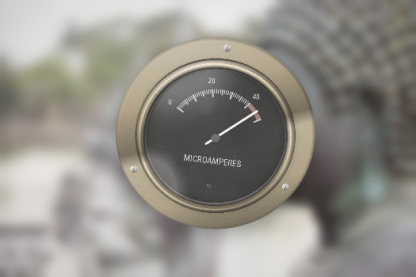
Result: 45
